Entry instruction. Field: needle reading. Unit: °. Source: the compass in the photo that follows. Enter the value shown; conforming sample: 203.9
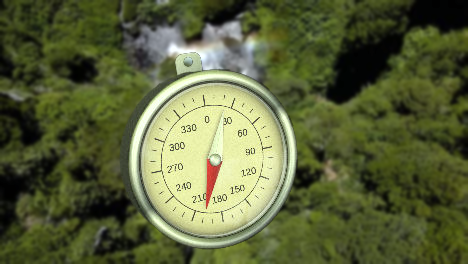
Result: 200
